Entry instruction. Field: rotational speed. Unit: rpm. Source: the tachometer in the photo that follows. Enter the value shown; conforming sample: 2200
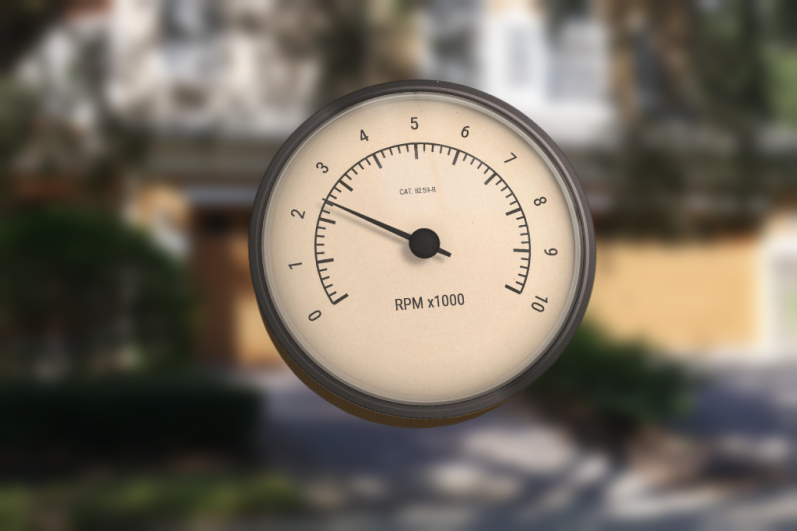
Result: 2400
